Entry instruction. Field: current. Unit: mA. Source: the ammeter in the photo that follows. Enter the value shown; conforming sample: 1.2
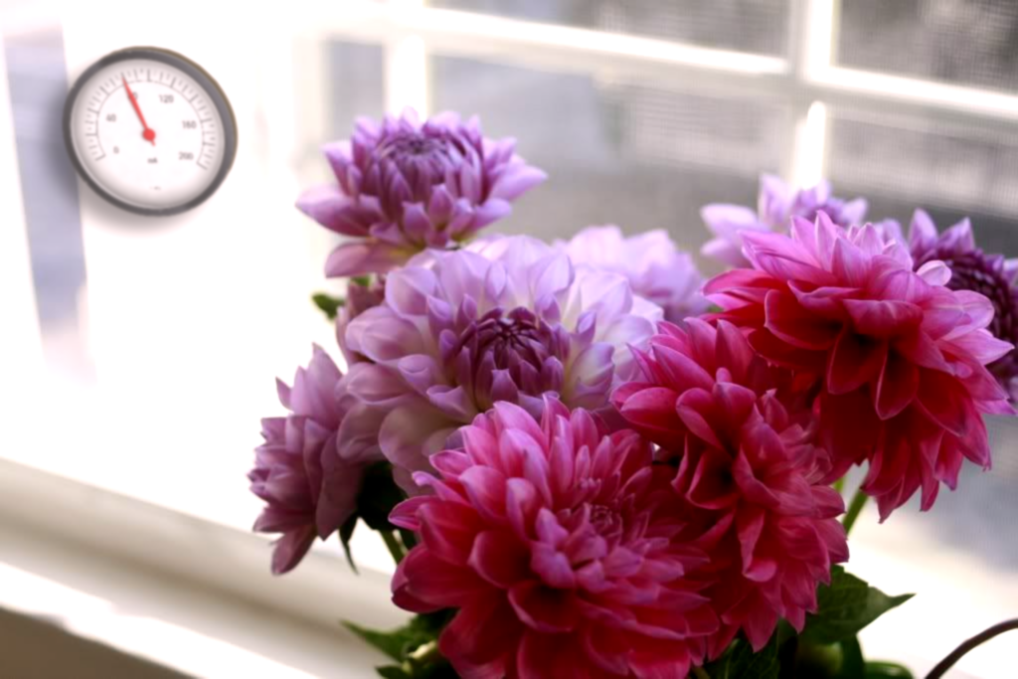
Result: 80
